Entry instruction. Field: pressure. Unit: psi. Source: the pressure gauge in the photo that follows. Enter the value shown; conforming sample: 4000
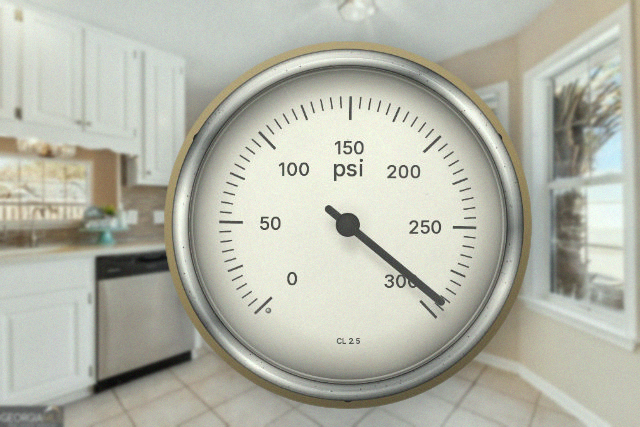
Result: 292.5
